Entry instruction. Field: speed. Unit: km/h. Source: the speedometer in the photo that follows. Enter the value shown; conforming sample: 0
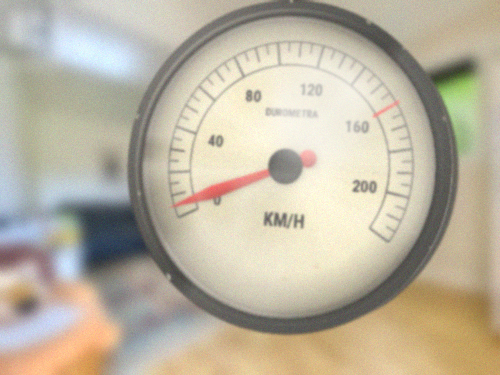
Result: 5
